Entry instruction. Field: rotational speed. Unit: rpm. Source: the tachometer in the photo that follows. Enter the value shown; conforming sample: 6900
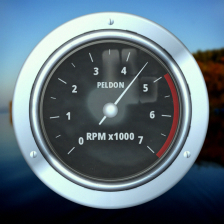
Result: 4500
